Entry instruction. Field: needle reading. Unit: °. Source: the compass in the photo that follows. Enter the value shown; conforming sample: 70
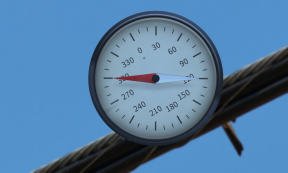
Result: 300
